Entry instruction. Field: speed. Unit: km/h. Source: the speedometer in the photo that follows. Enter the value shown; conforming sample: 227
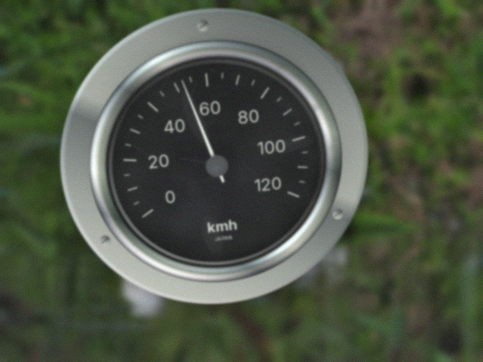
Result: 52.5
